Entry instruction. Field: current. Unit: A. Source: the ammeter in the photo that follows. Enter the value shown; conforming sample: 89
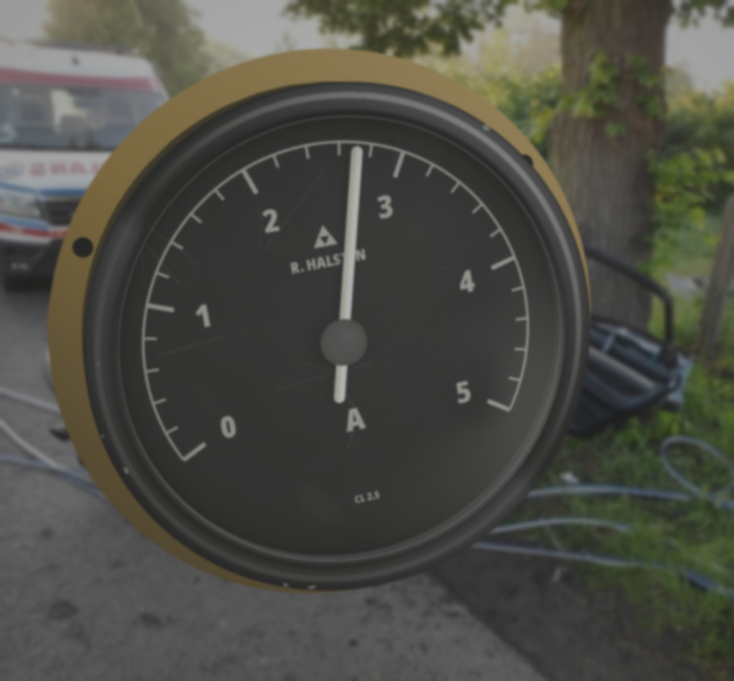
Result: 2.7
